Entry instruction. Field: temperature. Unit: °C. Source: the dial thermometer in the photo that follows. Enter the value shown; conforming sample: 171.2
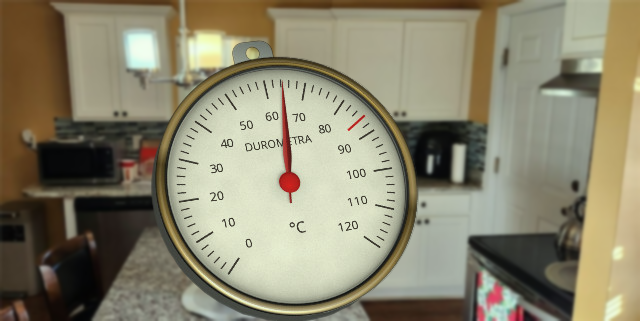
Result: 64
